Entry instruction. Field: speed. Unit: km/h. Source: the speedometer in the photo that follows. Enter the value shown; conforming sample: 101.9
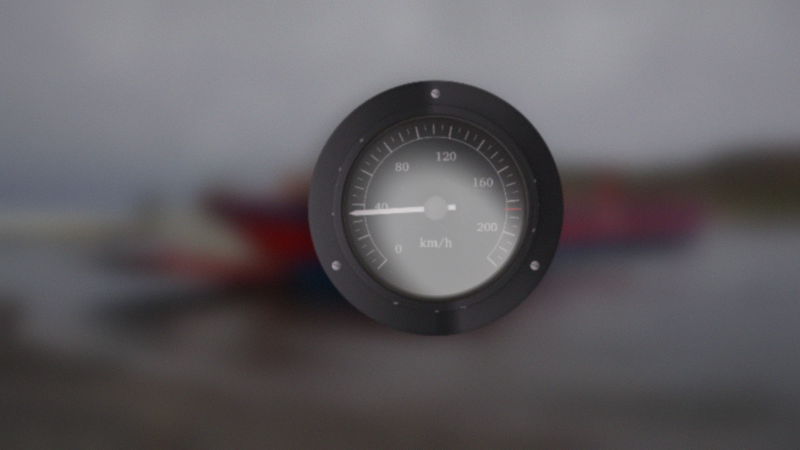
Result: 35
